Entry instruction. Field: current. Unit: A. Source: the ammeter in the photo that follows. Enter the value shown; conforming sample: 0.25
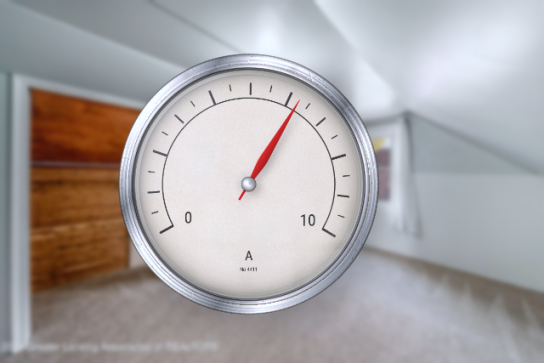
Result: 6.25
